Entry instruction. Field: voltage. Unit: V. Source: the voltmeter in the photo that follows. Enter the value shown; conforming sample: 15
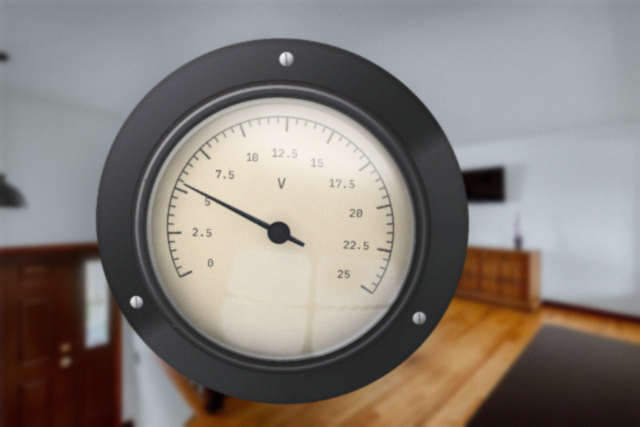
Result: 5.5
